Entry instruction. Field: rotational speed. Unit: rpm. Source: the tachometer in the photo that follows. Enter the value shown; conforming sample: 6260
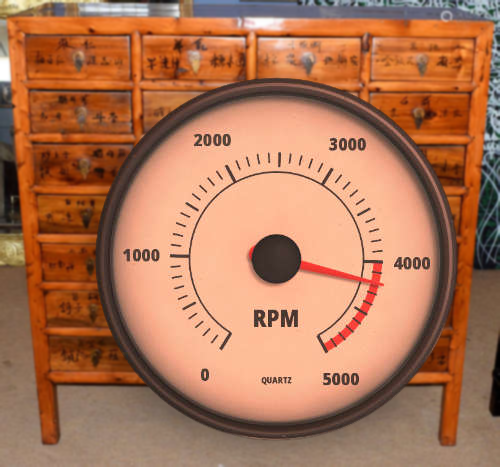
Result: 4200
